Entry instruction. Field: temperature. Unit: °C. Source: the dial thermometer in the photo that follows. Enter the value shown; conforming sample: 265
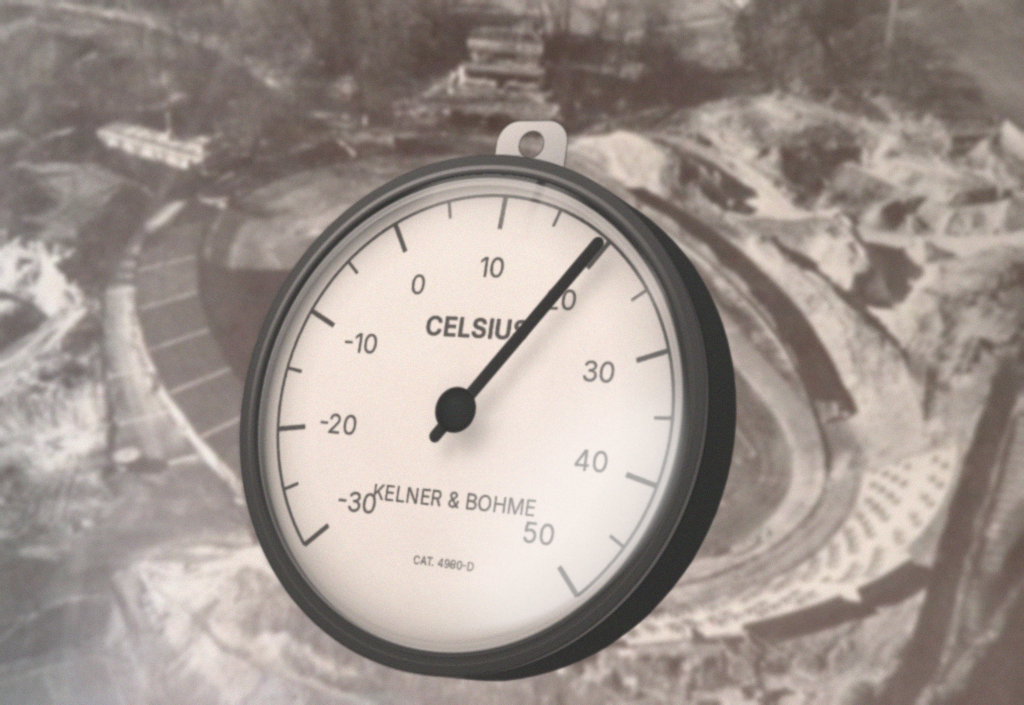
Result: 20
